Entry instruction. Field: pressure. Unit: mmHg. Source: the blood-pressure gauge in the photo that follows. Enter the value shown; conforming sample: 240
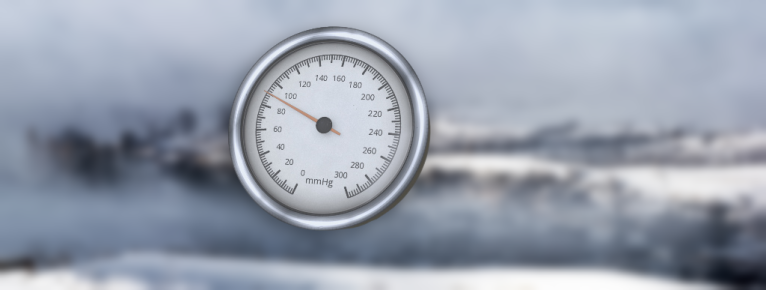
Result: 90
